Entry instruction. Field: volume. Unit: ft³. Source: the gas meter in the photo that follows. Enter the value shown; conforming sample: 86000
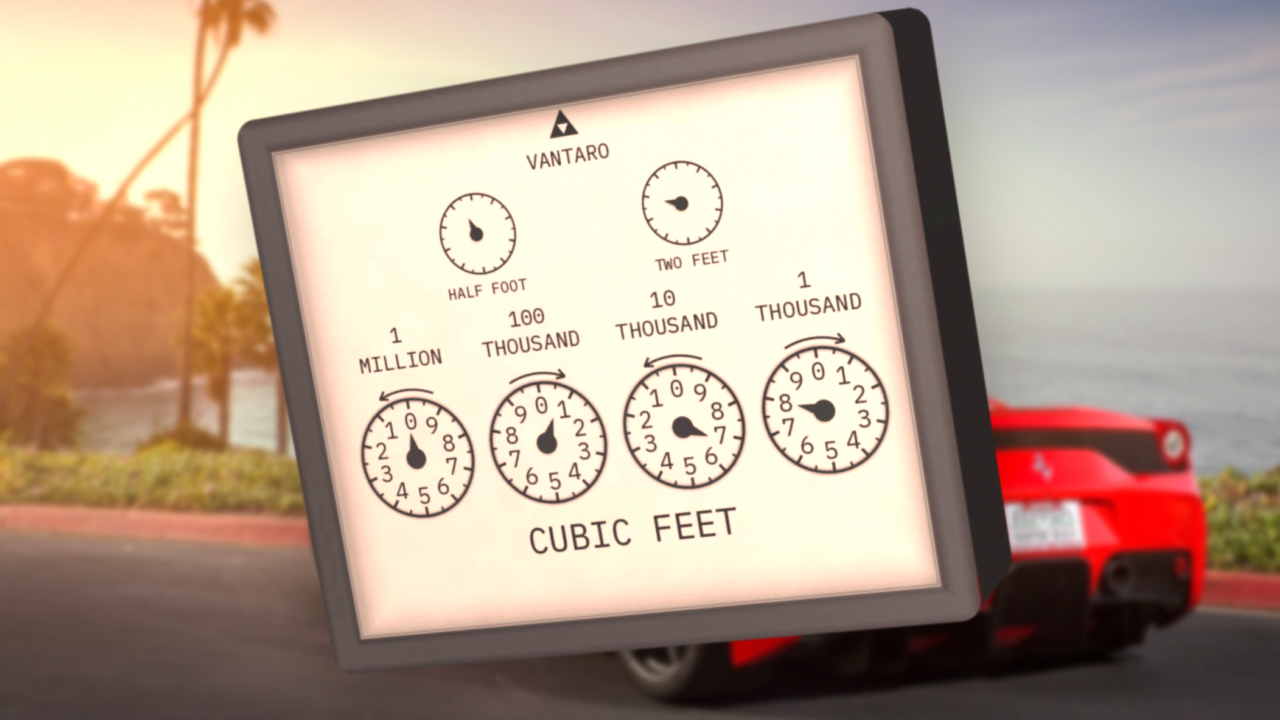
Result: 6800
